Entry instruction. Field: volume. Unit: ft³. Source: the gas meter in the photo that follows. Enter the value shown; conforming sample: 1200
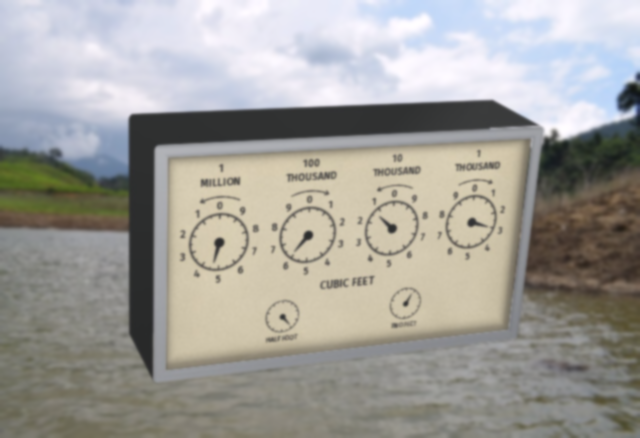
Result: 461300
